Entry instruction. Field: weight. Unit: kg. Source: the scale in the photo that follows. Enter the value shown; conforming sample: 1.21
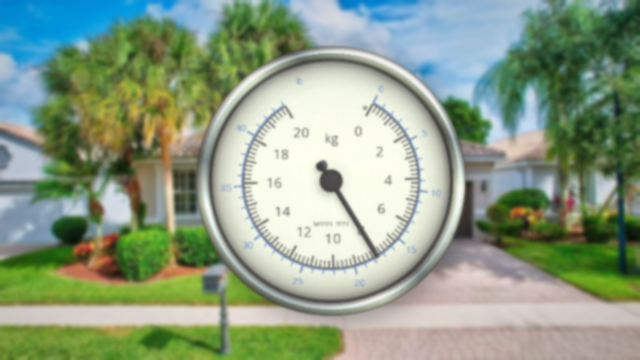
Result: 8
